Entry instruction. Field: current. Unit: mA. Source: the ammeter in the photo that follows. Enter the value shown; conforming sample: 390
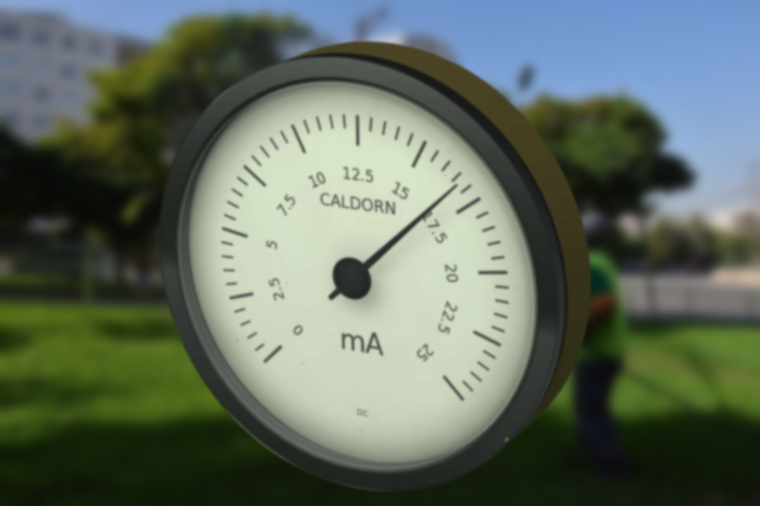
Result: 16.75
